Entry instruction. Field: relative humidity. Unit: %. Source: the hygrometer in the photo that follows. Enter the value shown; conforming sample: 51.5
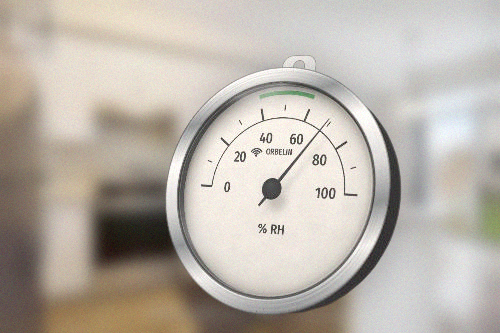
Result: 70
